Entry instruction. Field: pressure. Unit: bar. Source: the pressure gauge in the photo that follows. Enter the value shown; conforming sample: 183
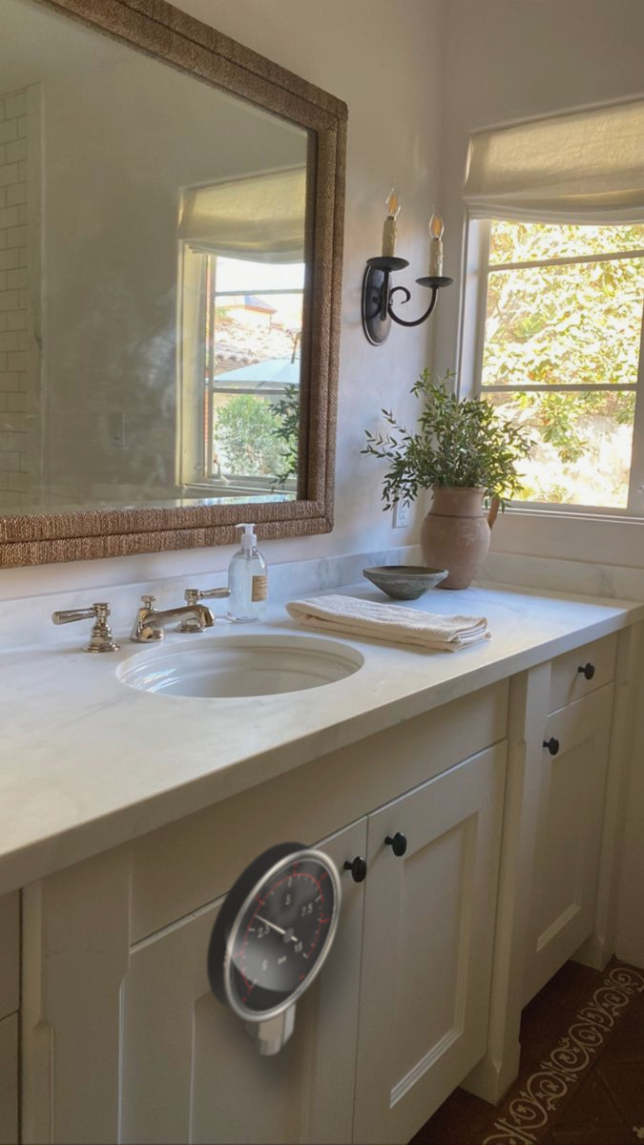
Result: 3
